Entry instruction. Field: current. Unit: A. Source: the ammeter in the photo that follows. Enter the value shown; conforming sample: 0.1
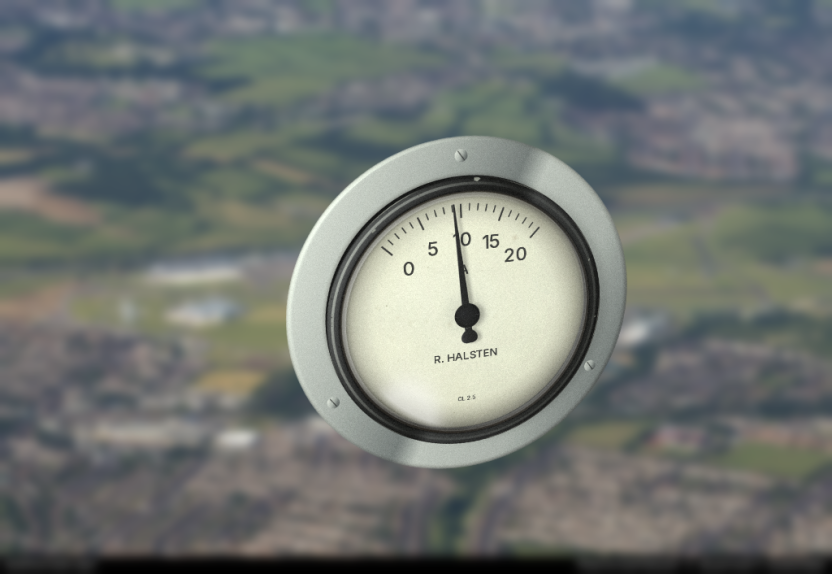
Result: 9
